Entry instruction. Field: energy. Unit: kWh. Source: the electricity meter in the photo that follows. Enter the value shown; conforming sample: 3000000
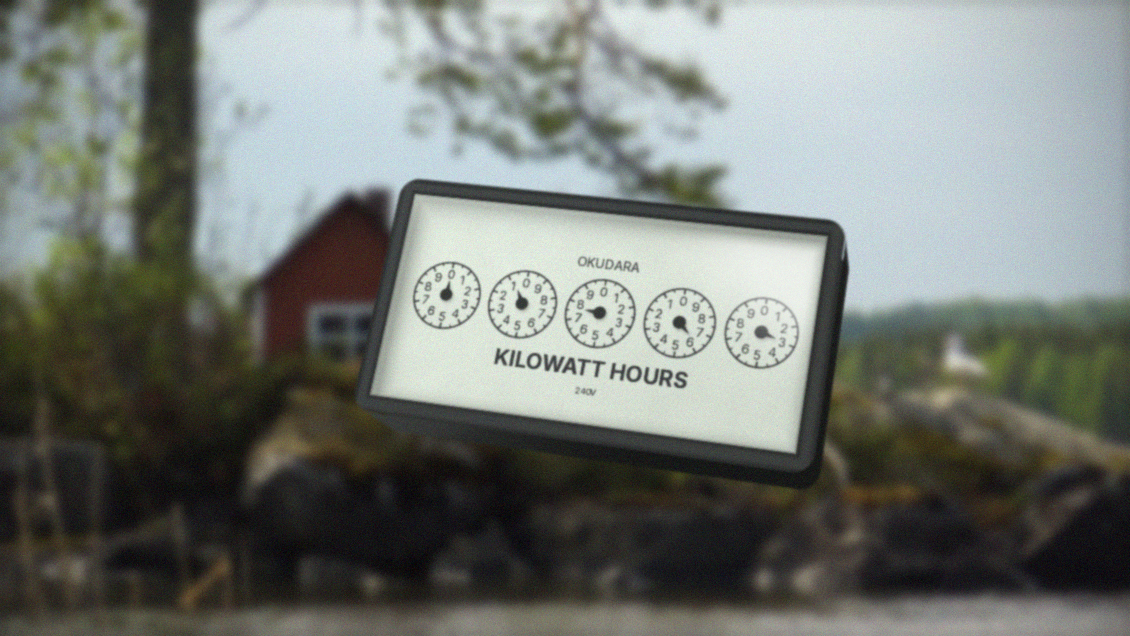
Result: 763
